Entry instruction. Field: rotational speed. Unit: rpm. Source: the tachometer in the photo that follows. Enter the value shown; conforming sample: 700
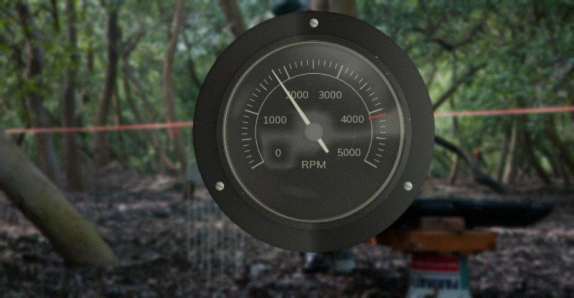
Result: 1800
